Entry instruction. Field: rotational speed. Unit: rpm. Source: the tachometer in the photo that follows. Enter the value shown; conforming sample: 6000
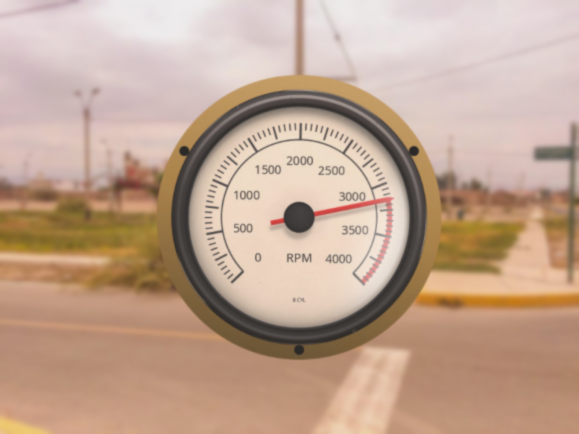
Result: 3150
